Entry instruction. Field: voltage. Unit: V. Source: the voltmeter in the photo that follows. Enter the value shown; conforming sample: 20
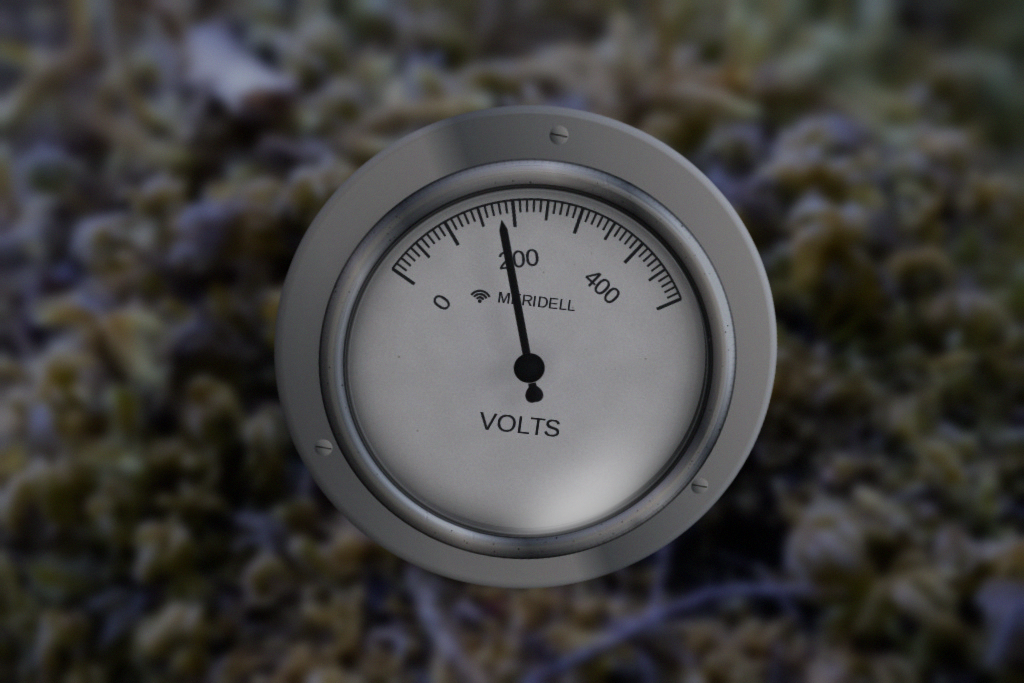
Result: 180
